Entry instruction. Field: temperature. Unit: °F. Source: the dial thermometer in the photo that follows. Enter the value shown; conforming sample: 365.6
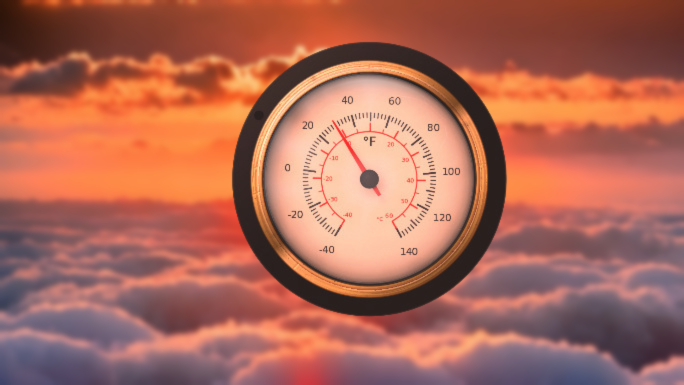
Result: 30
